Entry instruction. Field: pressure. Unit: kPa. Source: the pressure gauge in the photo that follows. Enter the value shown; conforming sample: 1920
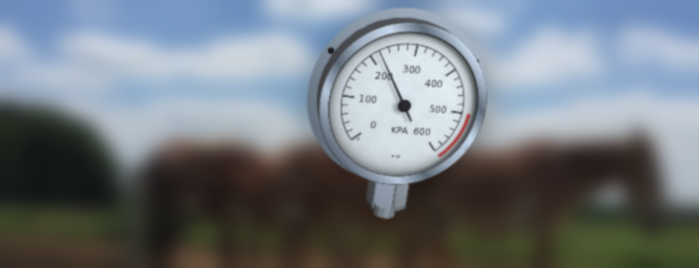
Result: 220
